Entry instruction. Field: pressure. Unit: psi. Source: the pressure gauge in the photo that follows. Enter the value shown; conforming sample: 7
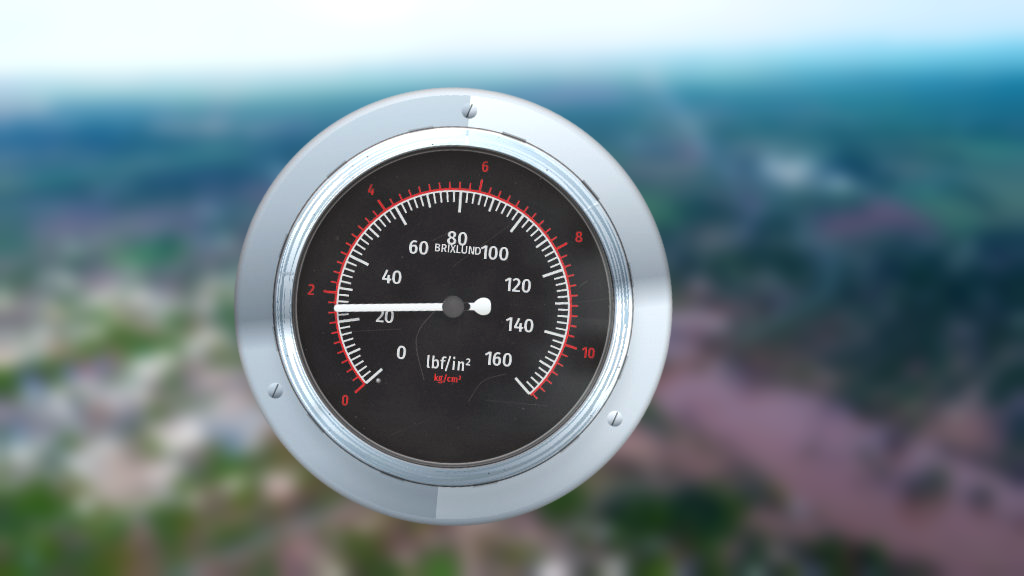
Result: 24
